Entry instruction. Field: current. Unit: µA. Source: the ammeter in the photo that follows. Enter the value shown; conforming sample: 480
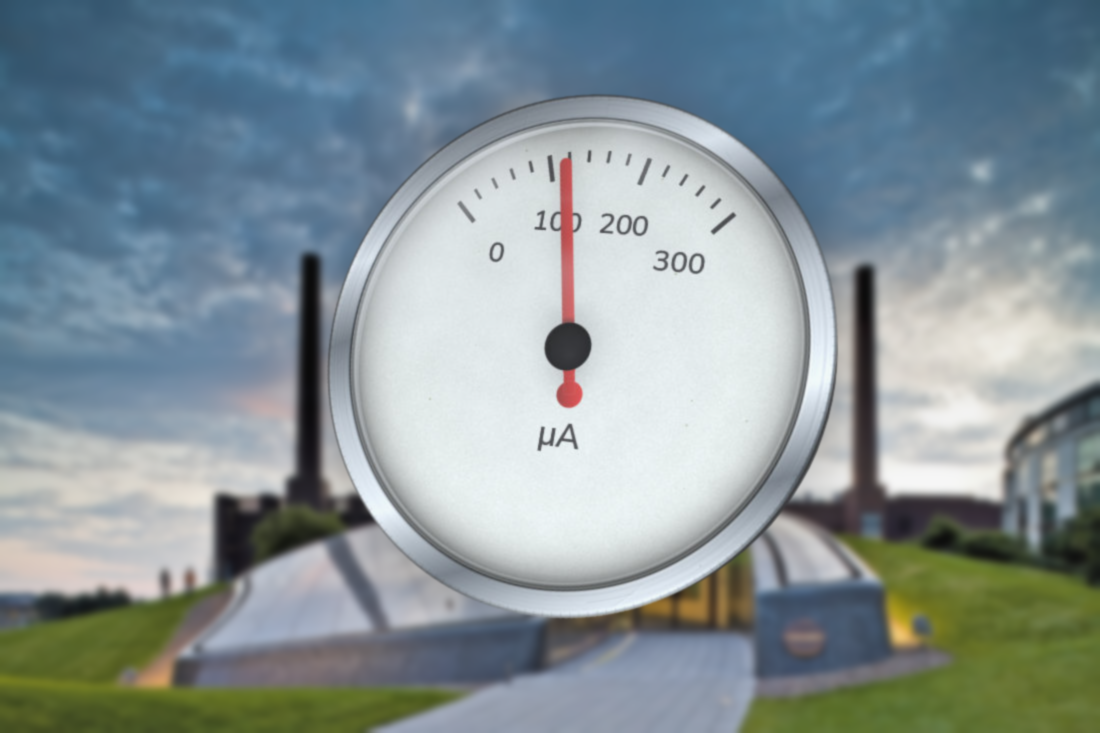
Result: 120
